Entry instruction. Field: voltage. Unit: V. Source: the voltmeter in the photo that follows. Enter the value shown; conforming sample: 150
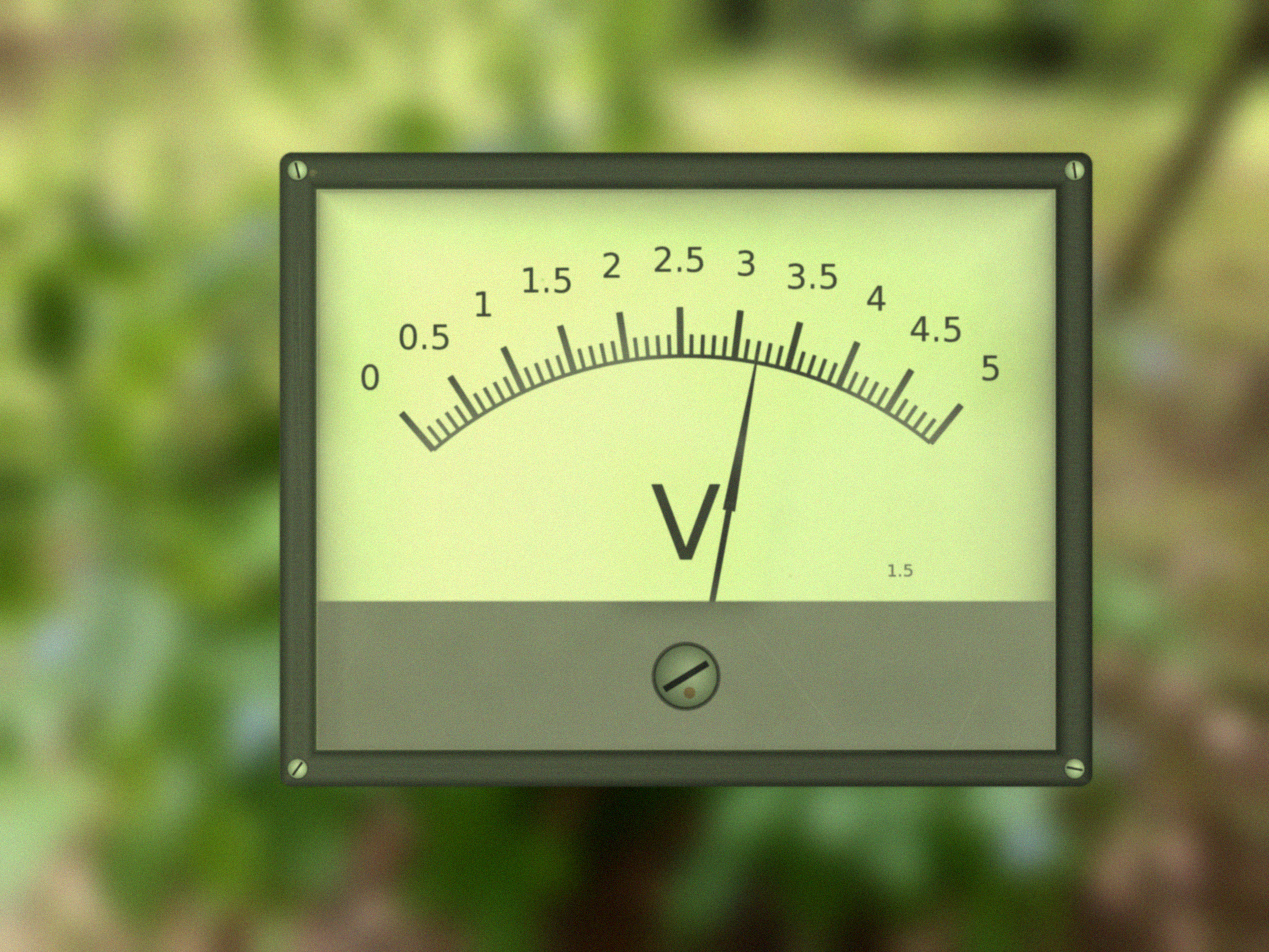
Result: 3.2
